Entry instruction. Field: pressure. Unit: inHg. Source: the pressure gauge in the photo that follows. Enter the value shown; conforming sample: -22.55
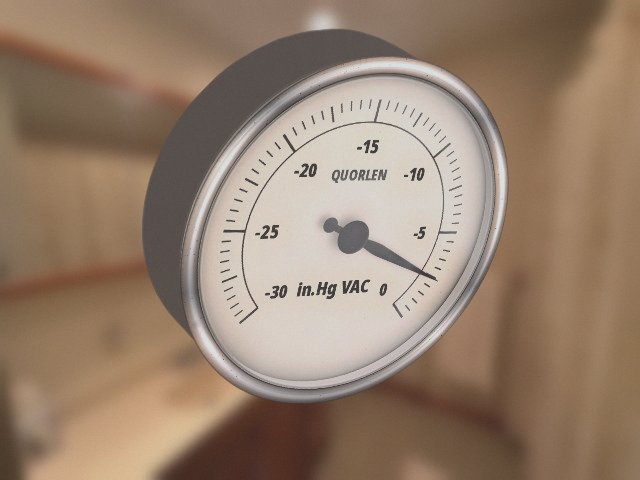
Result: -2.5
